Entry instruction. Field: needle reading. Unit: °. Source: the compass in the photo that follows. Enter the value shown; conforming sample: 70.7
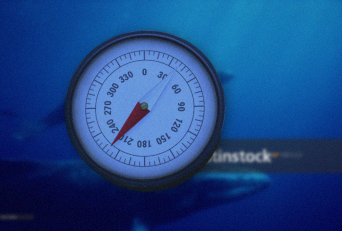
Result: 220
